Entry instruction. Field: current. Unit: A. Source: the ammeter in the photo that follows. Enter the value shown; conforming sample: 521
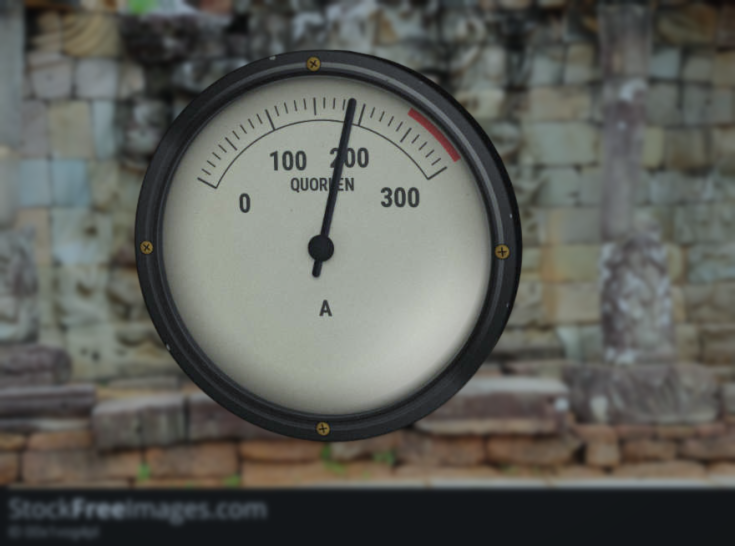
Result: 190
